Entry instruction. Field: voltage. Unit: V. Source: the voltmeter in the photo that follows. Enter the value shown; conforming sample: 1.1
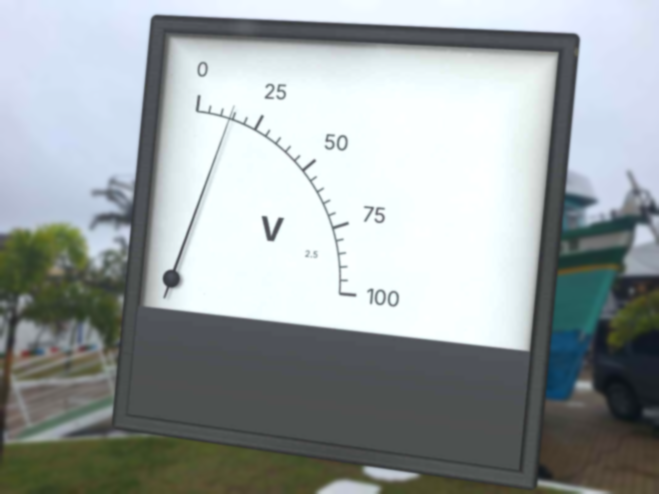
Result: 15
